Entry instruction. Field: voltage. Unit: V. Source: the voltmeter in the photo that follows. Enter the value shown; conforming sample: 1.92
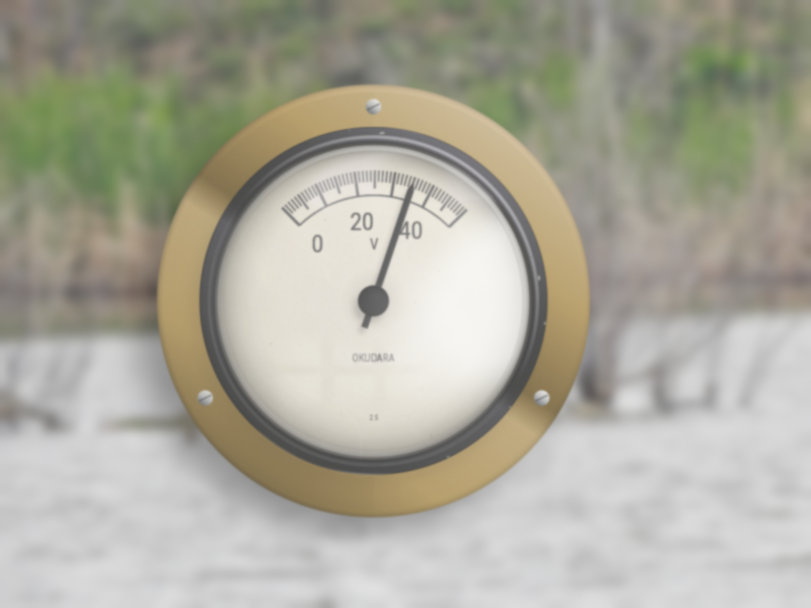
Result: 35
